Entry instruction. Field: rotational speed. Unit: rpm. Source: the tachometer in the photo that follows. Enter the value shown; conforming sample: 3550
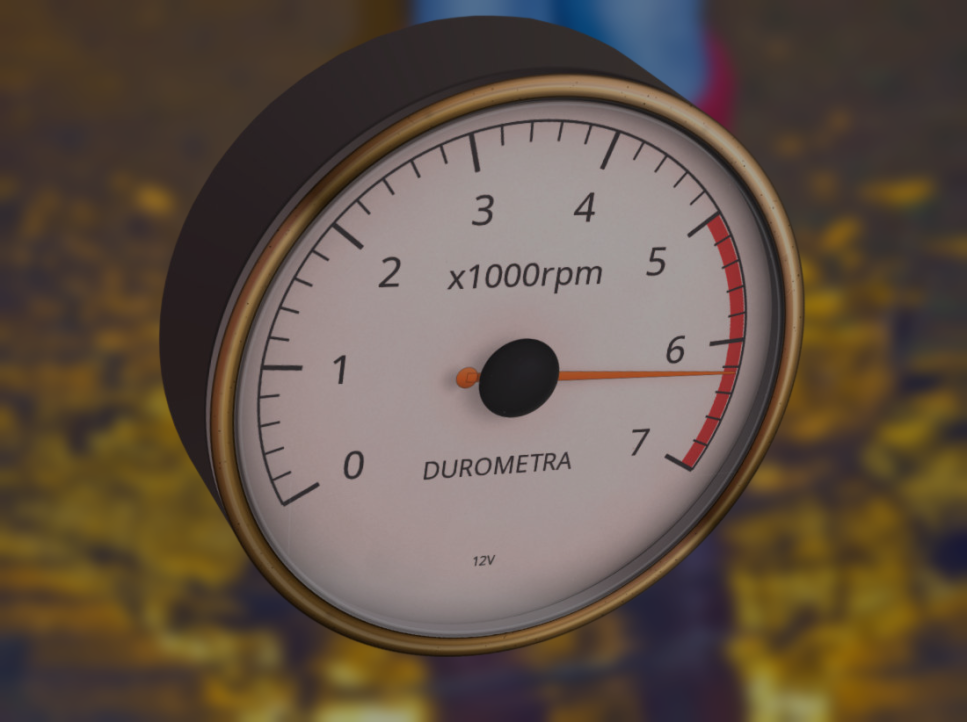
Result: 6200
